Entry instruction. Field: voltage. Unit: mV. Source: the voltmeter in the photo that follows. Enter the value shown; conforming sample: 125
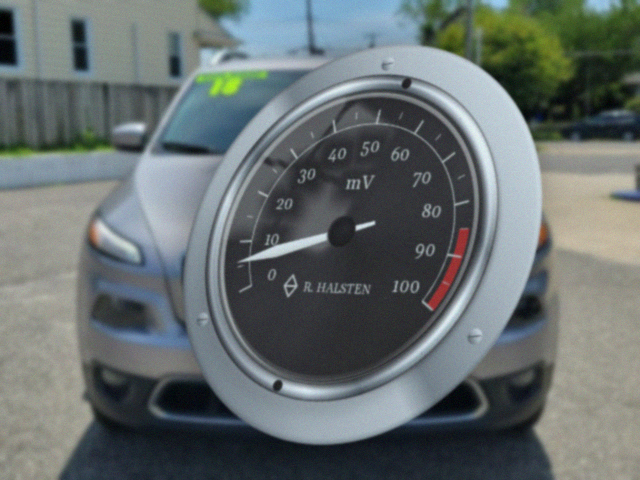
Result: 5
